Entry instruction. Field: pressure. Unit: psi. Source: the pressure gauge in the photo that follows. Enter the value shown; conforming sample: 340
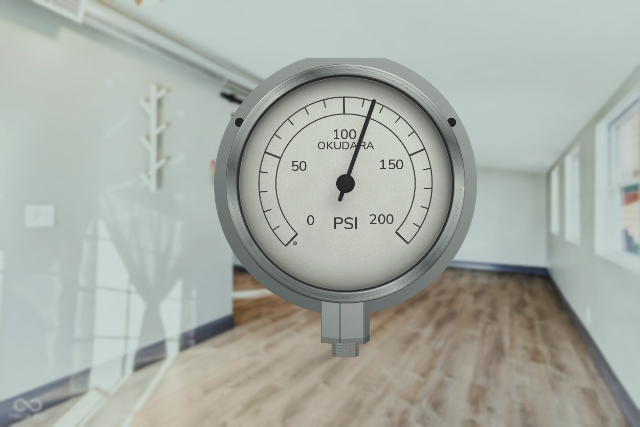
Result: 115
